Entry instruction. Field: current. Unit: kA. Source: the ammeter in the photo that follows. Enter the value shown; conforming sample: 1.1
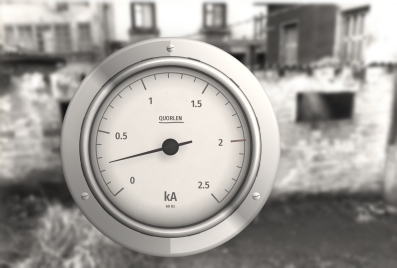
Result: 0.25
